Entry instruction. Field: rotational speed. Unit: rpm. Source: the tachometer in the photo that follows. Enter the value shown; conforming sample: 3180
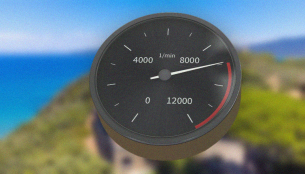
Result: 9000
